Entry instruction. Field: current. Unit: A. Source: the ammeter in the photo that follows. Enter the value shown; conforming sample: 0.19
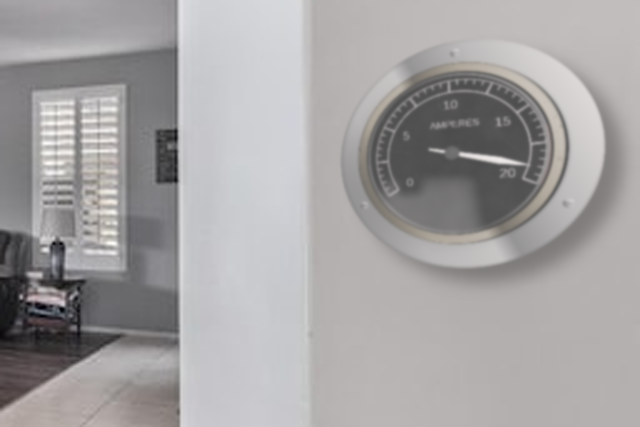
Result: 19
